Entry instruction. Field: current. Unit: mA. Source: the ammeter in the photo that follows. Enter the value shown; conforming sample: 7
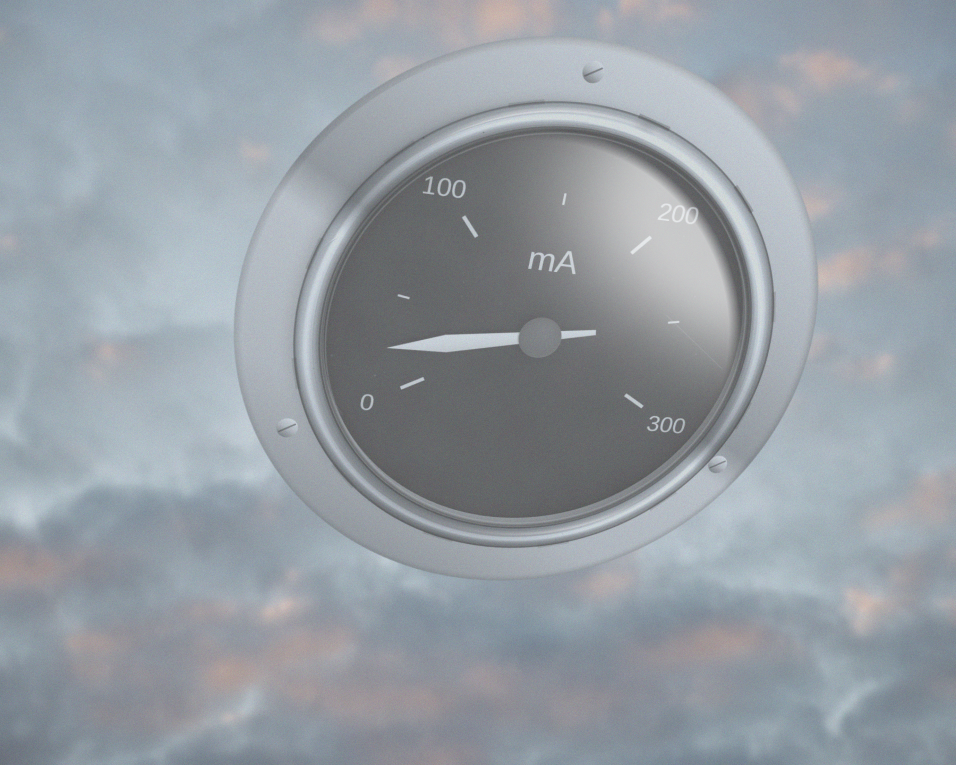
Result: 25
